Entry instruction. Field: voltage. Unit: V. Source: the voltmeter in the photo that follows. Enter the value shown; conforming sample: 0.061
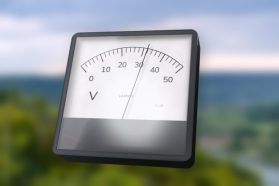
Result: 32
